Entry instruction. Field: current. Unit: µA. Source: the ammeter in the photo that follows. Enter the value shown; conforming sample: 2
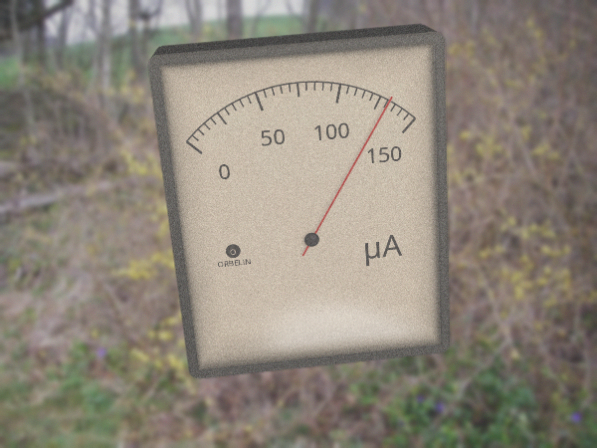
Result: 130
